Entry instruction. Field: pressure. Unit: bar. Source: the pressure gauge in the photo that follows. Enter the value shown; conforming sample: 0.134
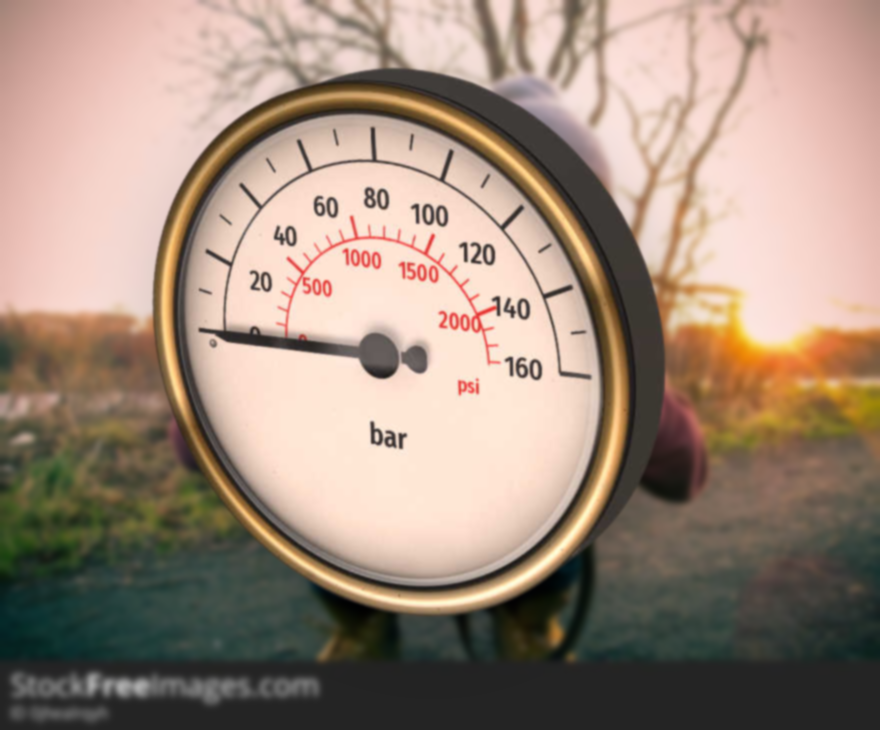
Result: 0
